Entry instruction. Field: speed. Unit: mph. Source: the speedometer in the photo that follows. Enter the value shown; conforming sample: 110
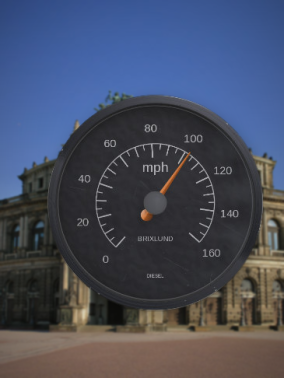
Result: 102.5
